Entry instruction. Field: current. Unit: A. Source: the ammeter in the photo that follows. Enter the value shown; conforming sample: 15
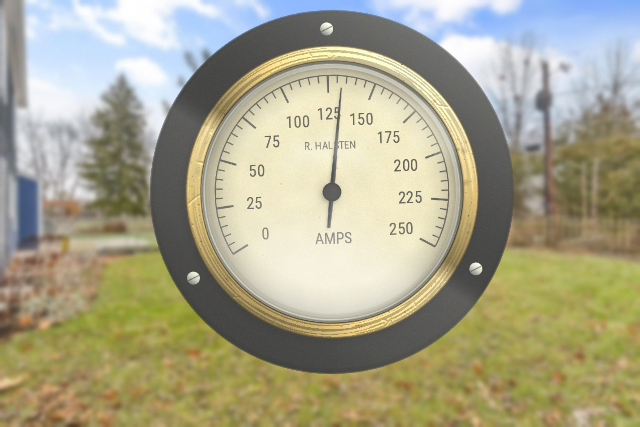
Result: 132.5
